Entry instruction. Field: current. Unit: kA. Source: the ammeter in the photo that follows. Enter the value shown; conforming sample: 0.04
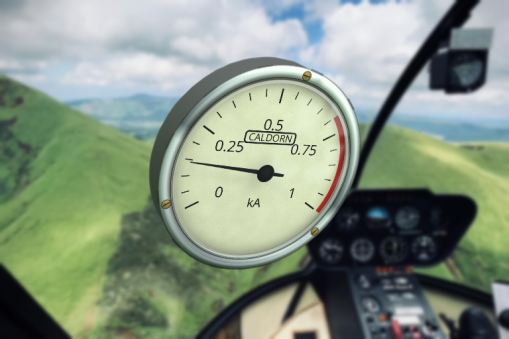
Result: 0.15
